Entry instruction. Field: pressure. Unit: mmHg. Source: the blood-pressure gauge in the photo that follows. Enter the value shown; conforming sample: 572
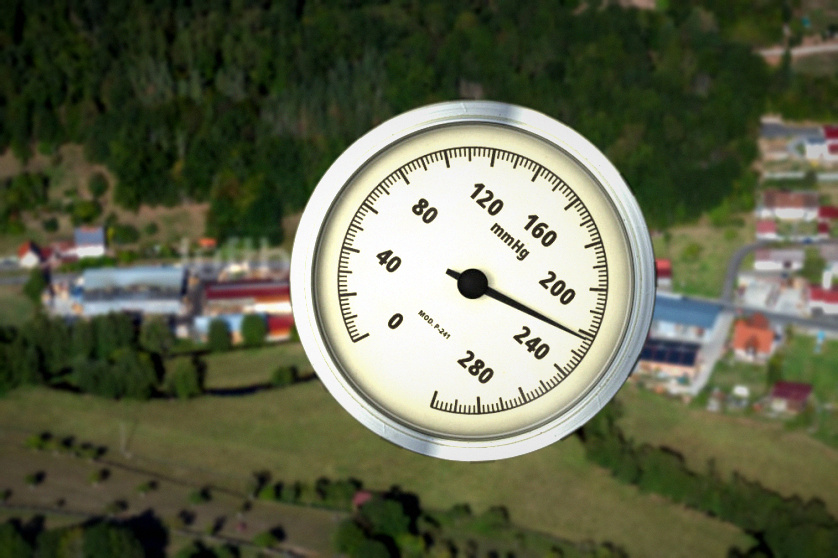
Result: 222
